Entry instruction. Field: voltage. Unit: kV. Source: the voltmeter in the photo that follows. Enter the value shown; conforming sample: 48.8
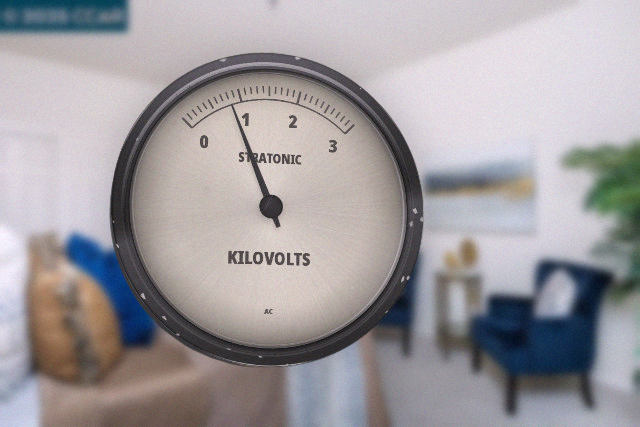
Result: 0.8
